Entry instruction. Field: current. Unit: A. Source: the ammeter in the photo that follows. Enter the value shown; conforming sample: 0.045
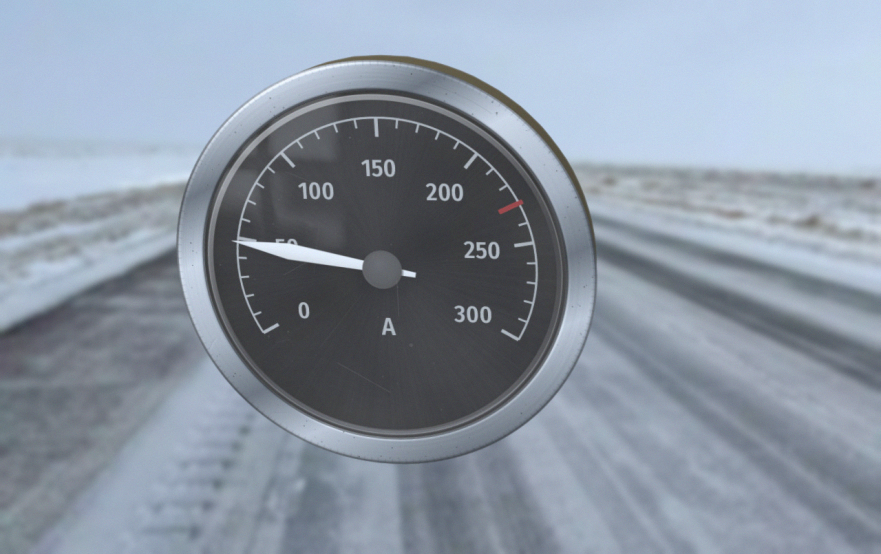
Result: 50
